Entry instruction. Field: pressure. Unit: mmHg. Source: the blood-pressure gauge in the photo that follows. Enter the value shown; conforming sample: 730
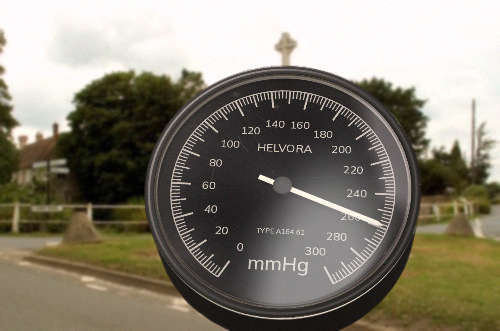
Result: 260
